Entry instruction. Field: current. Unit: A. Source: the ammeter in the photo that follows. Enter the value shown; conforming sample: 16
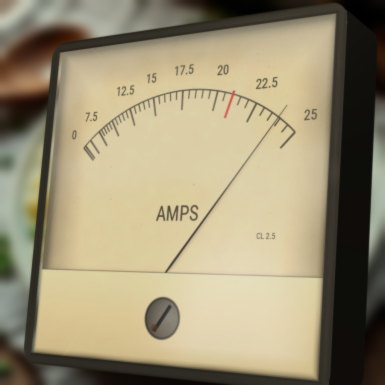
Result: 24
